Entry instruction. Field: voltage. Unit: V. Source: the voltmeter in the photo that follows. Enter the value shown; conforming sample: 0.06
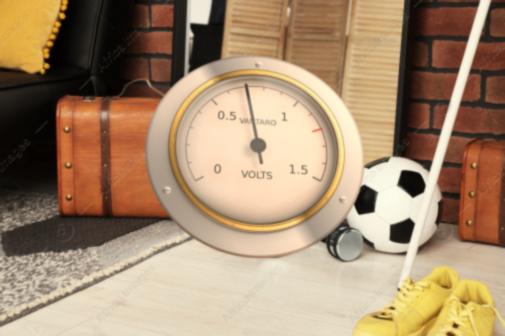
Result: 0.7
